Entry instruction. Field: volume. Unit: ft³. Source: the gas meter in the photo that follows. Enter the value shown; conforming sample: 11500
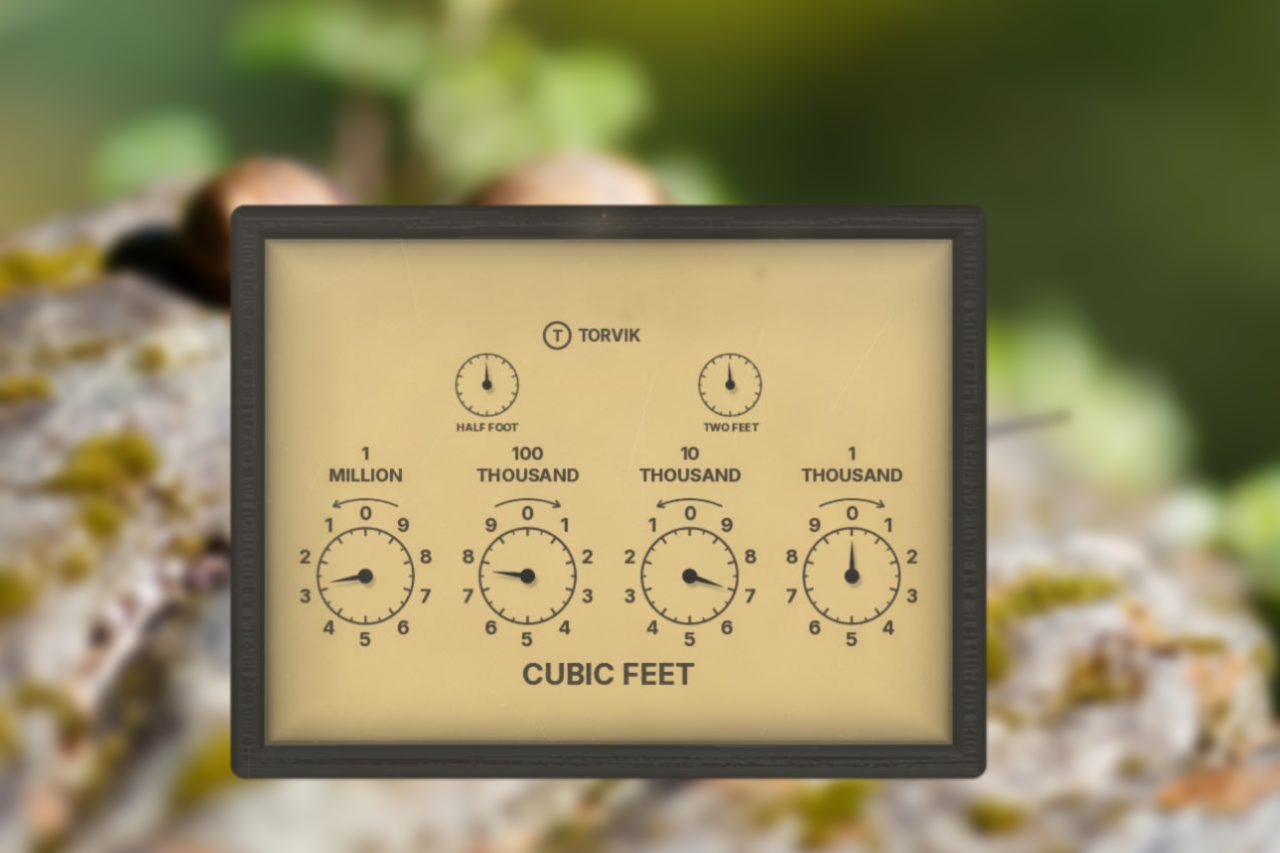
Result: 277000
